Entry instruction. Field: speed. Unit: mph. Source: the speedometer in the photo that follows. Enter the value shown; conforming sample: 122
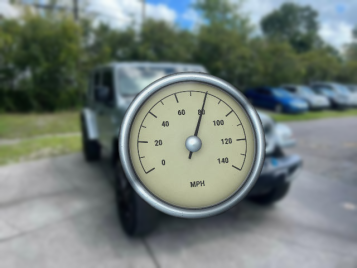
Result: 80
